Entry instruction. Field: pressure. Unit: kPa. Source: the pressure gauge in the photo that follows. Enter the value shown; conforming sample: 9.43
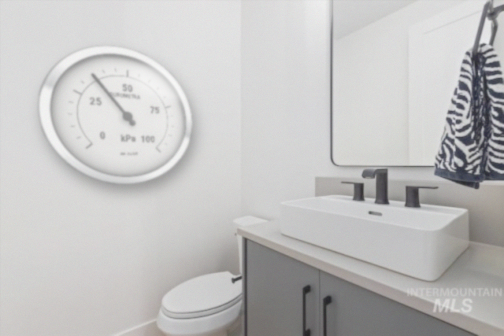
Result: 35
